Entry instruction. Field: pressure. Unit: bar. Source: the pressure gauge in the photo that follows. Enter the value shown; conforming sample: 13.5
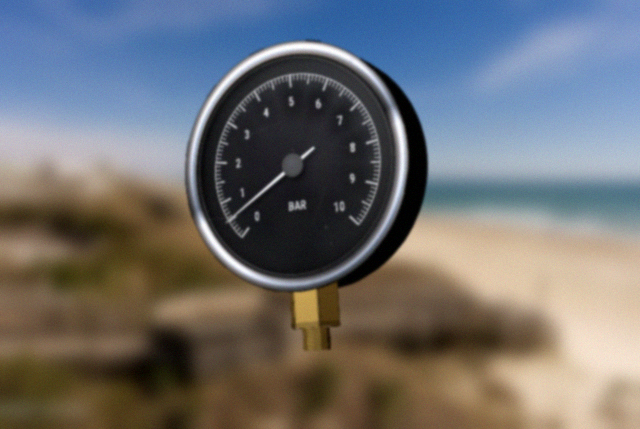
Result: 0.5
